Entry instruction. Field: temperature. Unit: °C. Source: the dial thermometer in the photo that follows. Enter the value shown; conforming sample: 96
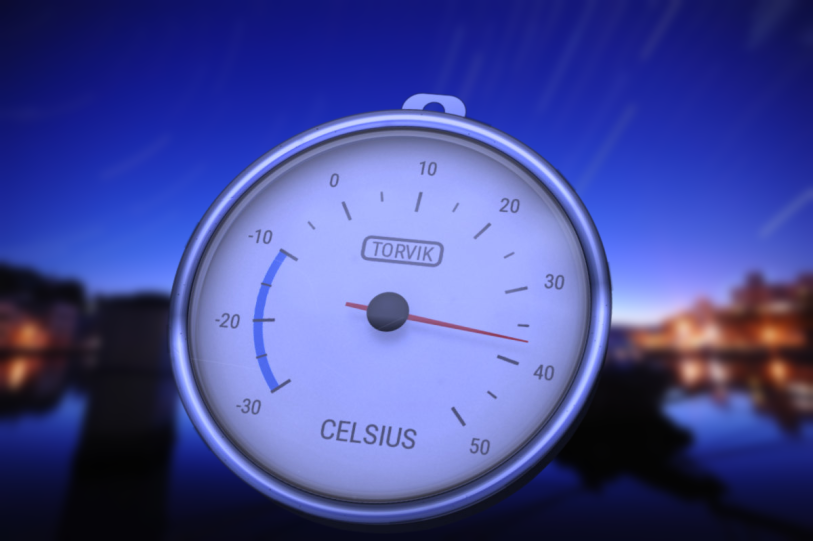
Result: 37.5
